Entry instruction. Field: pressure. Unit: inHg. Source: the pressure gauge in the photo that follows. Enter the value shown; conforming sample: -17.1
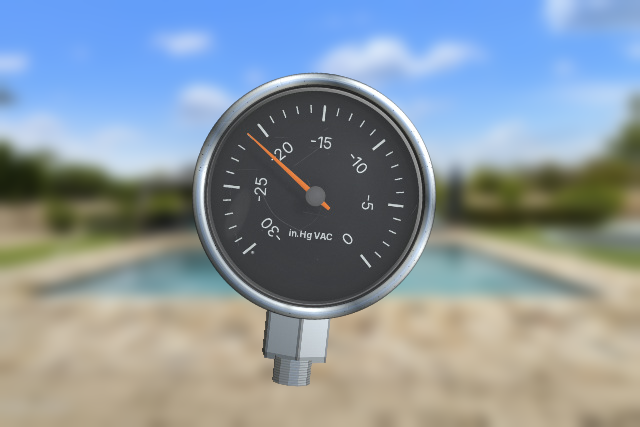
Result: -21
